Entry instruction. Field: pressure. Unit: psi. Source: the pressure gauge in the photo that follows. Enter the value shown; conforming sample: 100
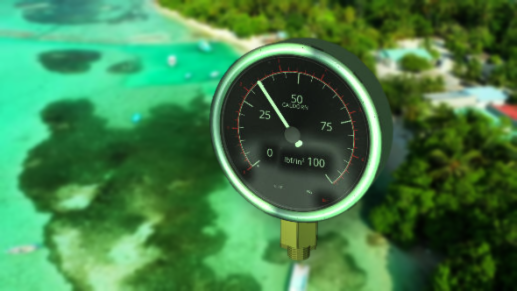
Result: 35
